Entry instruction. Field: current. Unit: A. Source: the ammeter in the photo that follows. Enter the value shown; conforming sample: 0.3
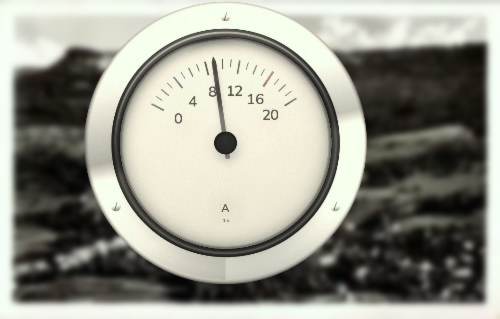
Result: 9
